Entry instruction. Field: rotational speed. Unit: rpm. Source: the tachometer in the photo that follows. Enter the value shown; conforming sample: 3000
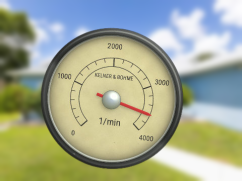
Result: 3600
